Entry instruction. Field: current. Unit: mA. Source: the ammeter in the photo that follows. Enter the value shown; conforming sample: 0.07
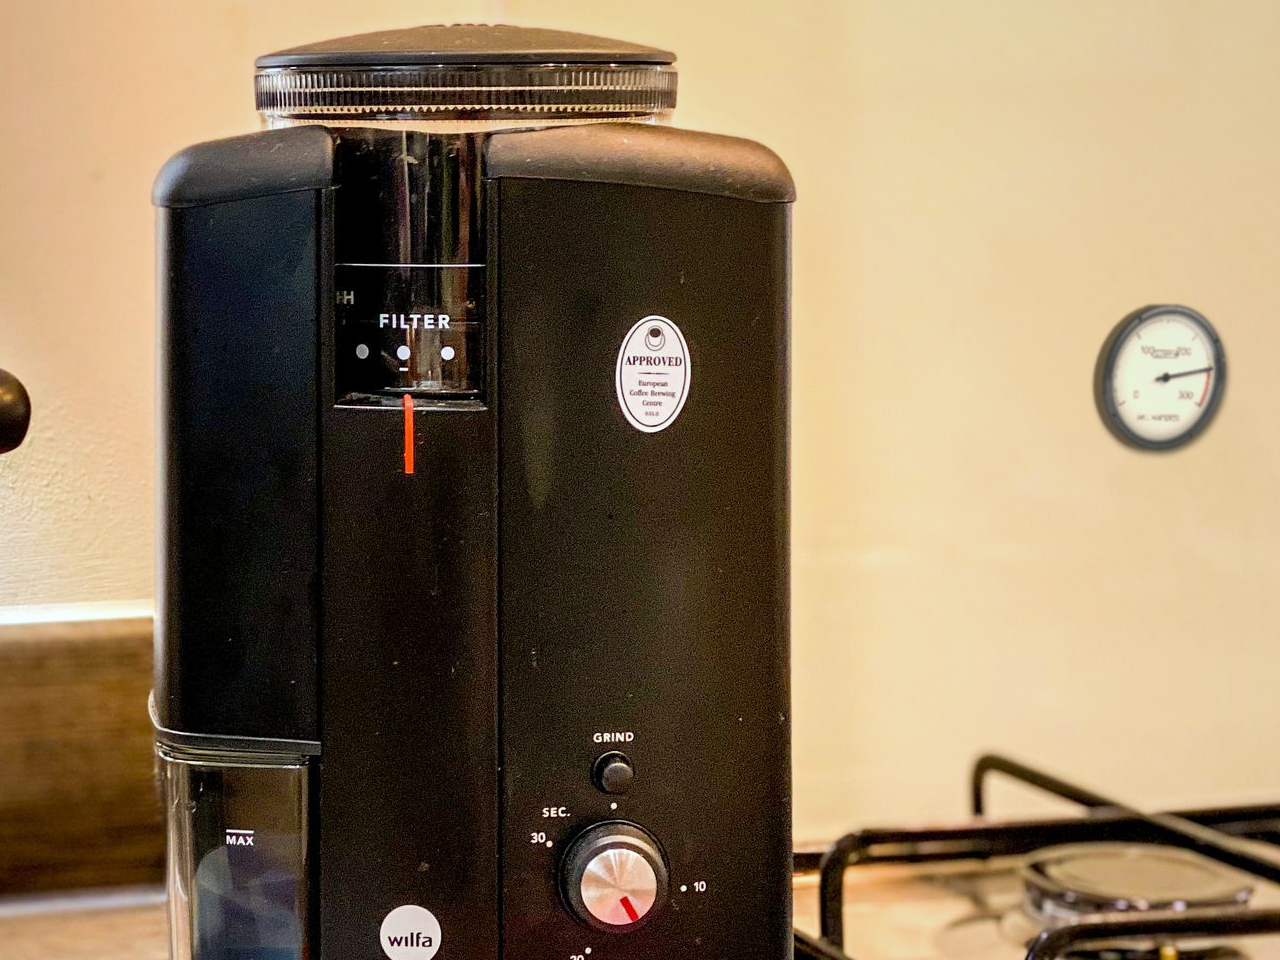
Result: 250
